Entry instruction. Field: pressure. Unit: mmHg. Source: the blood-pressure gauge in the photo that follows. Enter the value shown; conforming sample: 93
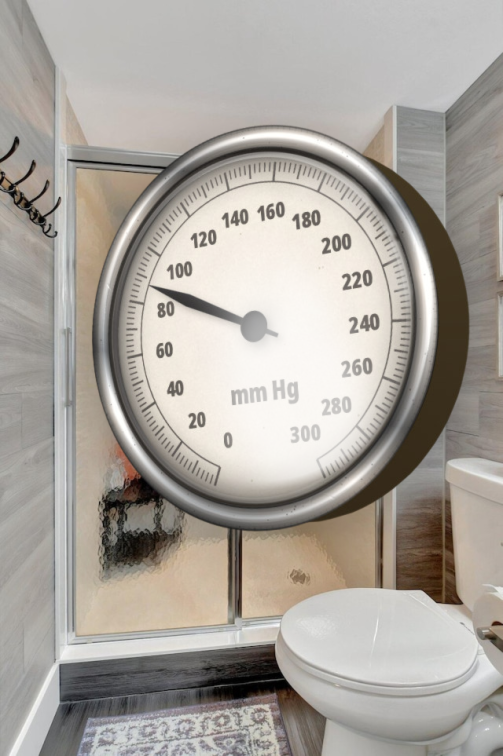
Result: 88
